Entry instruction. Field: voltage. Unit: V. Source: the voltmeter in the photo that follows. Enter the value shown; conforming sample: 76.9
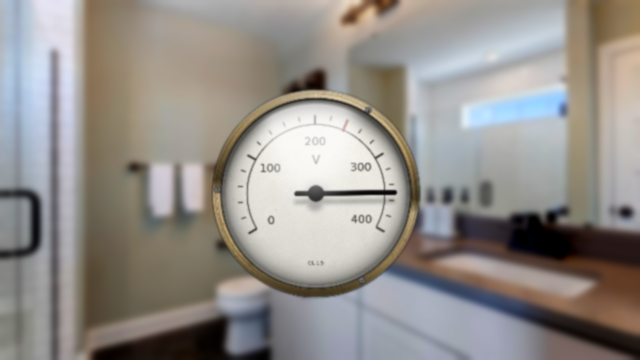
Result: 350
